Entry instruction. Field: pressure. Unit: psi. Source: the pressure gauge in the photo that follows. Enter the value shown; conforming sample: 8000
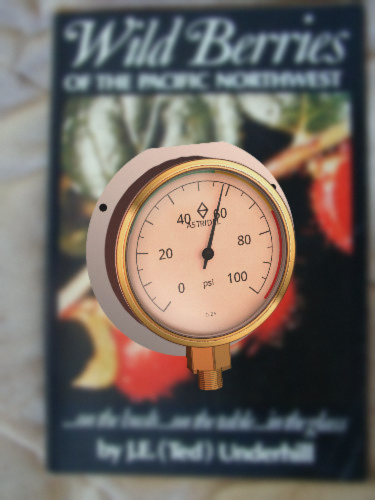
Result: 57.5
